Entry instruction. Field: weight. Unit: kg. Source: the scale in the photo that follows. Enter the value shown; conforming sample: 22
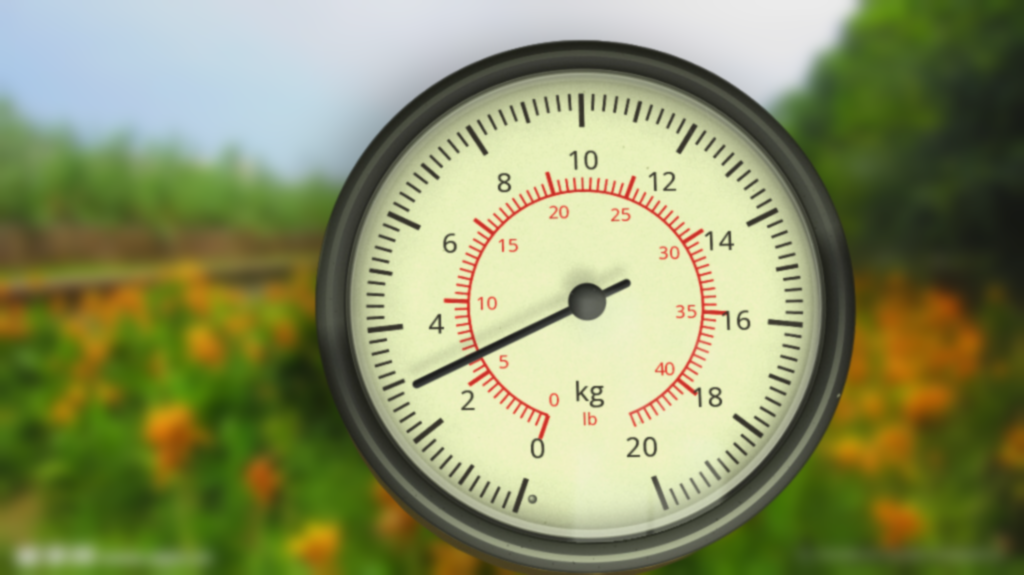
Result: 2.8
